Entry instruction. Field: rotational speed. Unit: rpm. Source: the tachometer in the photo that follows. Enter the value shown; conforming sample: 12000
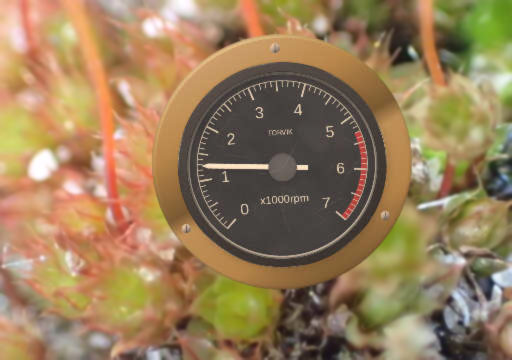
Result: 1300
